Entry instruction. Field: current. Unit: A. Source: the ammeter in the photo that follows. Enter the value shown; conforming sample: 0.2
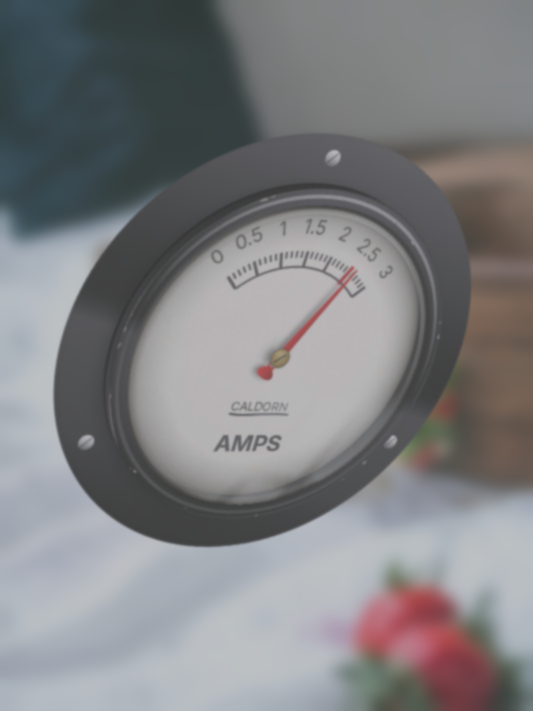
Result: 2.5
